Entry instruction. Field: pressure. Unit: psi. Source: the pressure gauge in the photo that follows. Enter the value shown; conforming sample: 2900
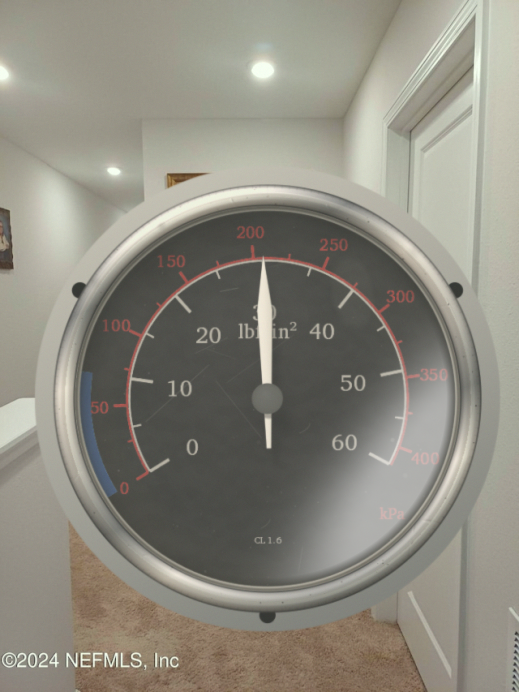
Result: 30
